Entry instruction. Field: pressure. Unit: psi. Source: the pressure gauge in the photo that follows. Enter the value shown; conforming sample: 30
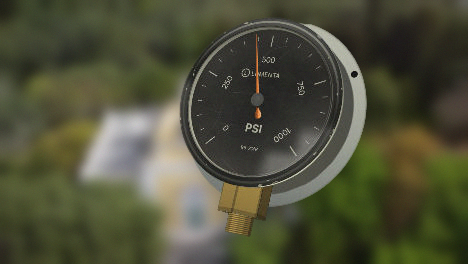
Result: 450
